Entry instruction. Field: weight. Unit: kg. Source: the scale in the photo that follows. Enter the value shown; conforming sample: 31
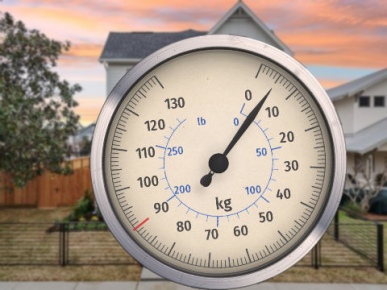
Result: 5
